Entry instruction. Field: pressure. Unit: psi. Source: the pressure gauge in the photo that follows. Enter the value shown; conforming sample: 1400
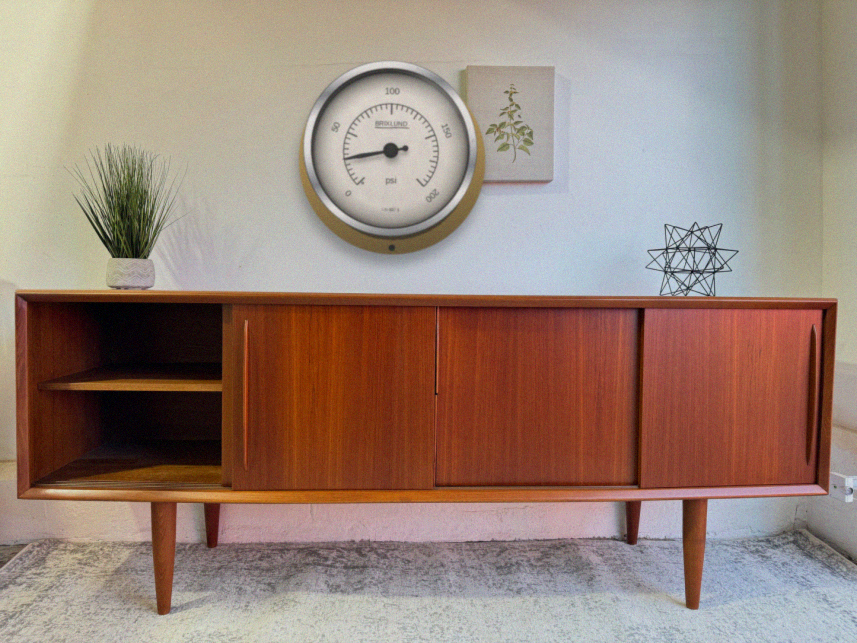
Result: 25
